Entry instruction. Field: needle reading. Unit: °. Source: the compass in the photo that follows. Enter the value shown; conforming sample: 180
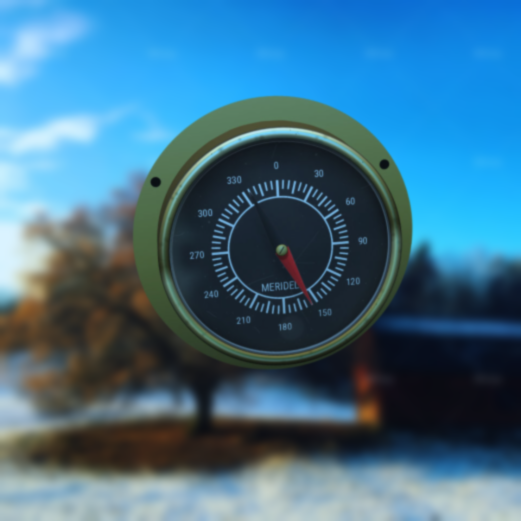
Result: 155
